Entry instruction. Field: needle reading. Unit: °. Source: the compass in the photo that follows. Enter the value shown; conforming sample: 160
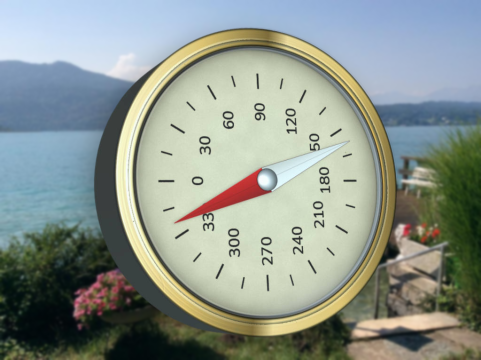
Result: 337.5
